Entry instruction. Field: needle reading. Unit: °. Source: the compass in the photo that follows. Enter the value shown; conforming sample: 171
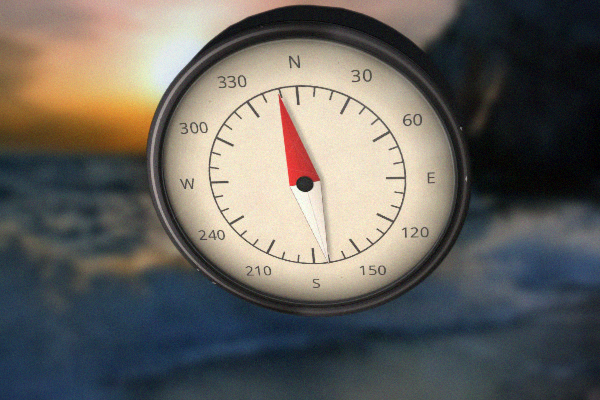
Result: 350
